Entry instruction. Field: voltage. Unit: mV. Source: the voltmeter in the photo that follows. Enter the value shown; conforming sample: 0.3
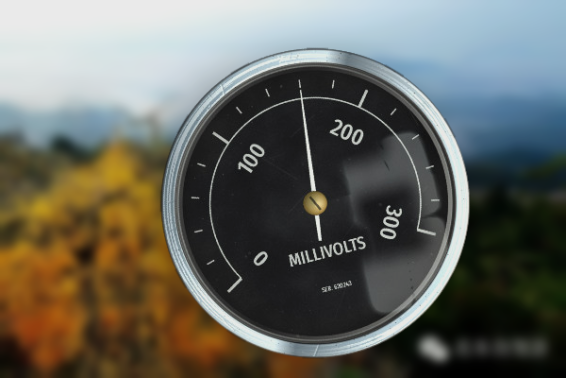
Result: 160
